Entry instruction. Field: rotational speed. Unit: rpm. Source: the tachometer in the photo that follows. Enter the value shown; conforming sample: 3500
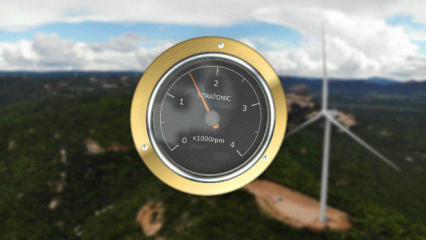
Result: 1500
